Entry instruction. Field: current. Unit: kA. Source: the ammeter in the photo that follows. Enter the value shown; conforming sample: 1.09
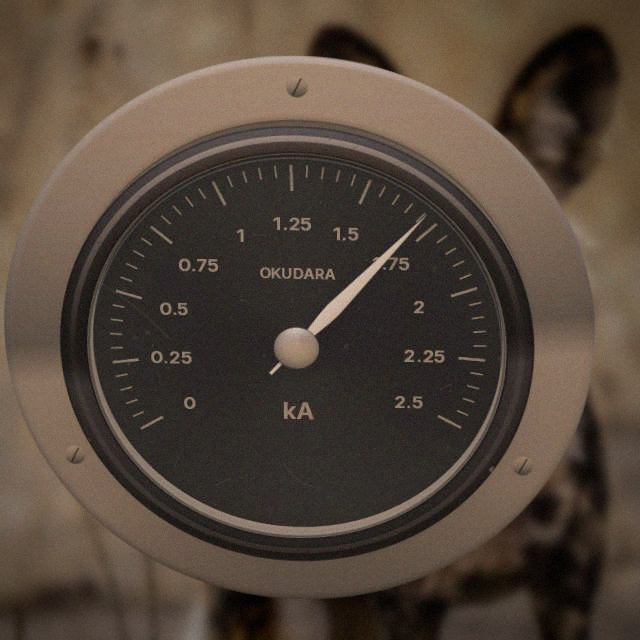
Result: 1.7
